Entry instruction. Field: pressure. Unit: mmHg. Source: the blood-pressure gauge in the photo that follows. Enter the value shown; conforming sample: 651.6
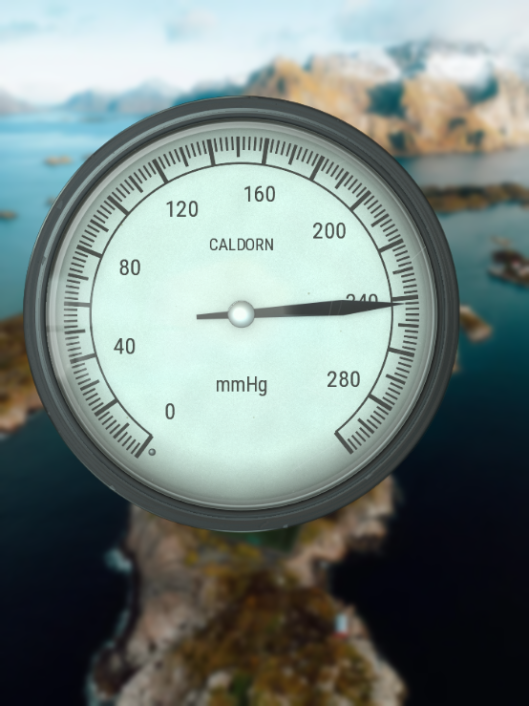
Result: 242
